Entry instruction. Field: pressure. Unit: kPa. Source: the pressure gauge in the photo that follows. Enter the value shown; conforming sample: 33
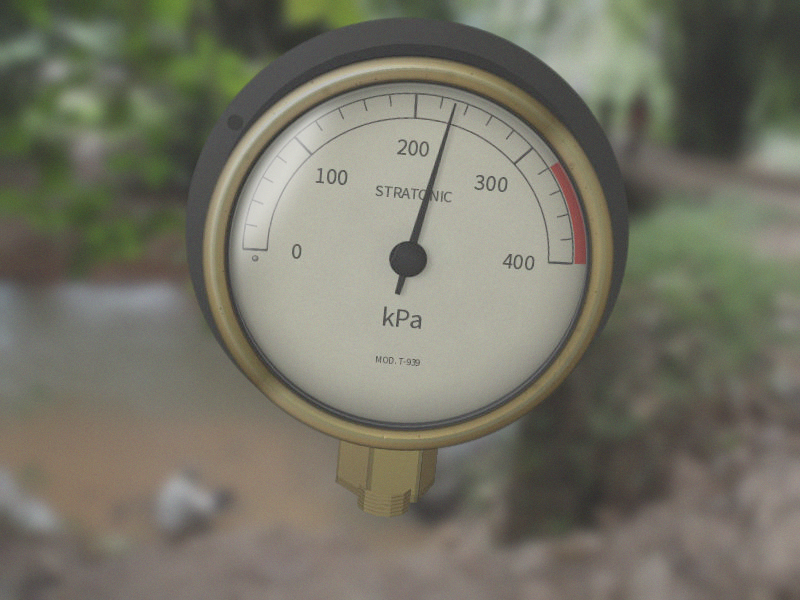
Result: 230
